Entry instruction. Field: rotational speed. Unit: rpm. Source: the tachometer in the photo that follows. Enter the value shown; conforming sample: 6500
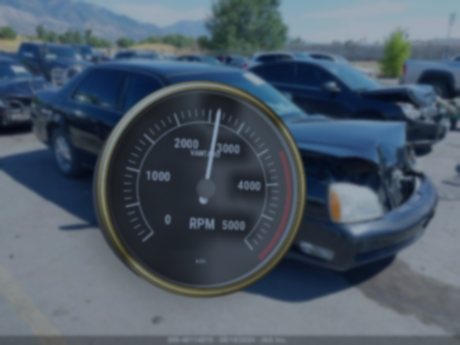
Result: 2600
